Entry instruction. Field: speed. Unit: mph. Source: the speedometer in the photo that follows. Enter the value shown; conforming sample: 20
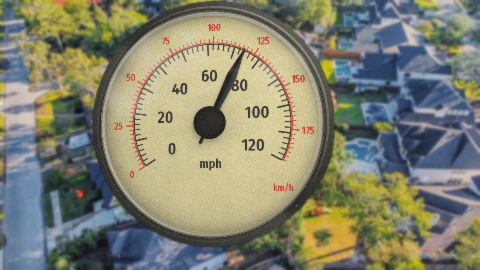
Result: 74
